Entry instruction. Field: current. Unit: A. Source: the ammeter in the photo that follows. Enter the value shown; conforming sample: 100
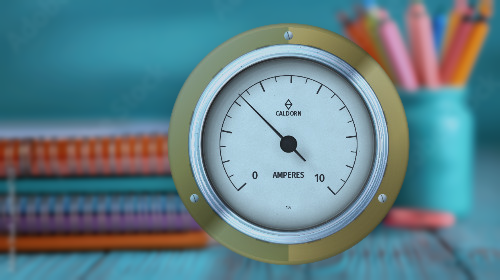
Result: 3.25
